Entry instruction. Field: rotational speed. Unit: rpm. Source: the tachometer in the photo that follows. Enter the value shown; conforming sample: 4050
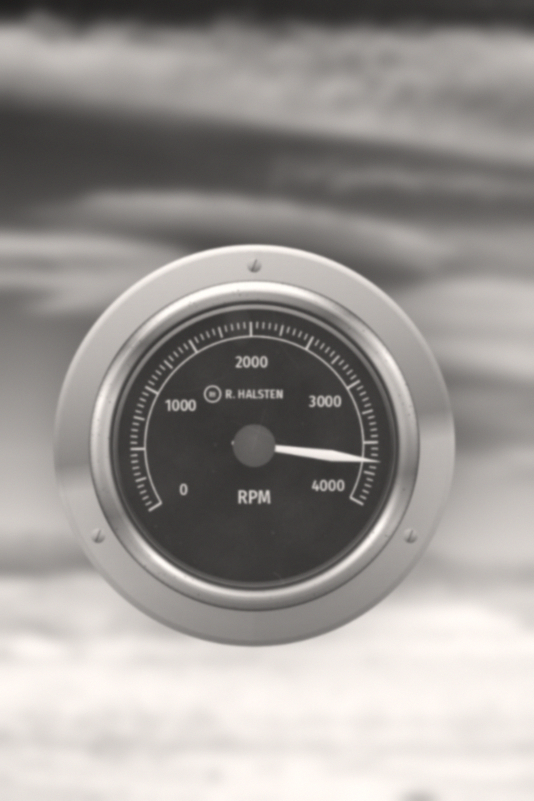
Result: 3650
